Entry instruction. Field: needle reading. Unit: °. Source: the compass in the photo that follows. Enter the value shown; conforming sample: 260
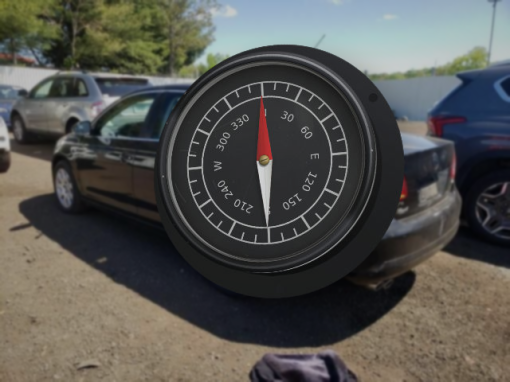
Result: 0
